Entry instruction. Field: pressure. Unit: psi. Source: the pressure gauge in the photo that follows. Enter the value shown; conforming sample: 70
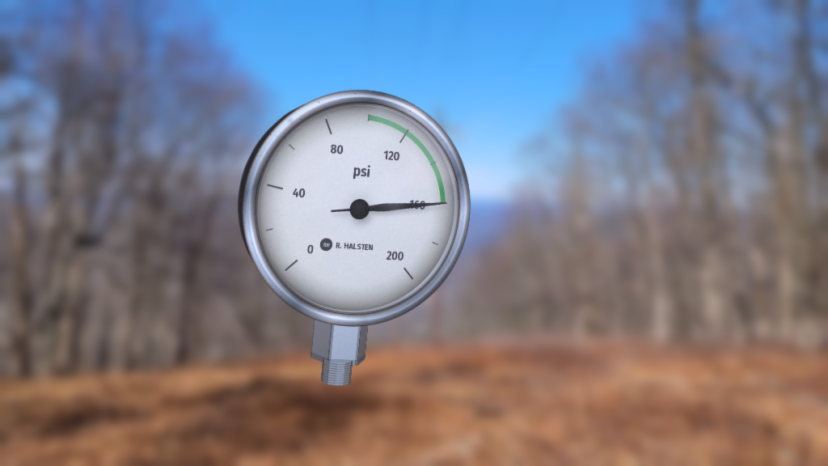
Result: 160
